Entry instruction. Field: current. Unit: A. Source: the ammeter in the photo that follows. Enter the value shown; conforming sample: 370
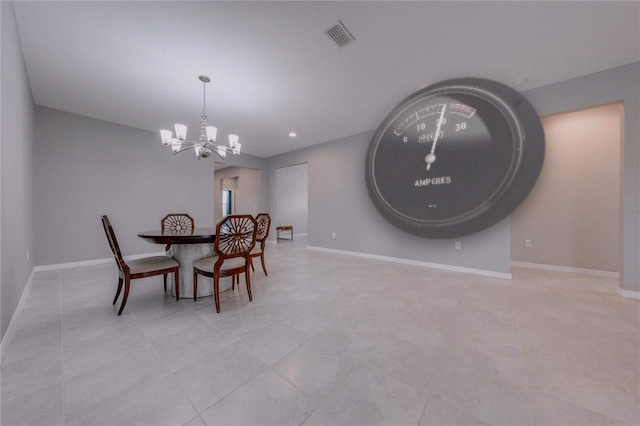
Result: 20
